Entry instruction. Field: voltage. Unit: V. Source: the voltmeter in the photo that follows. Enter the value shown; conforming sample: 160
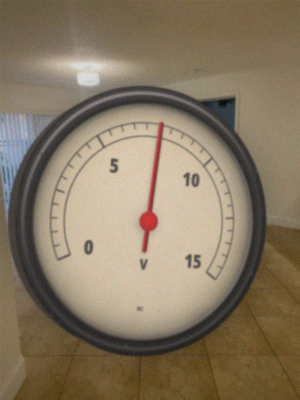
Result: 7.5
